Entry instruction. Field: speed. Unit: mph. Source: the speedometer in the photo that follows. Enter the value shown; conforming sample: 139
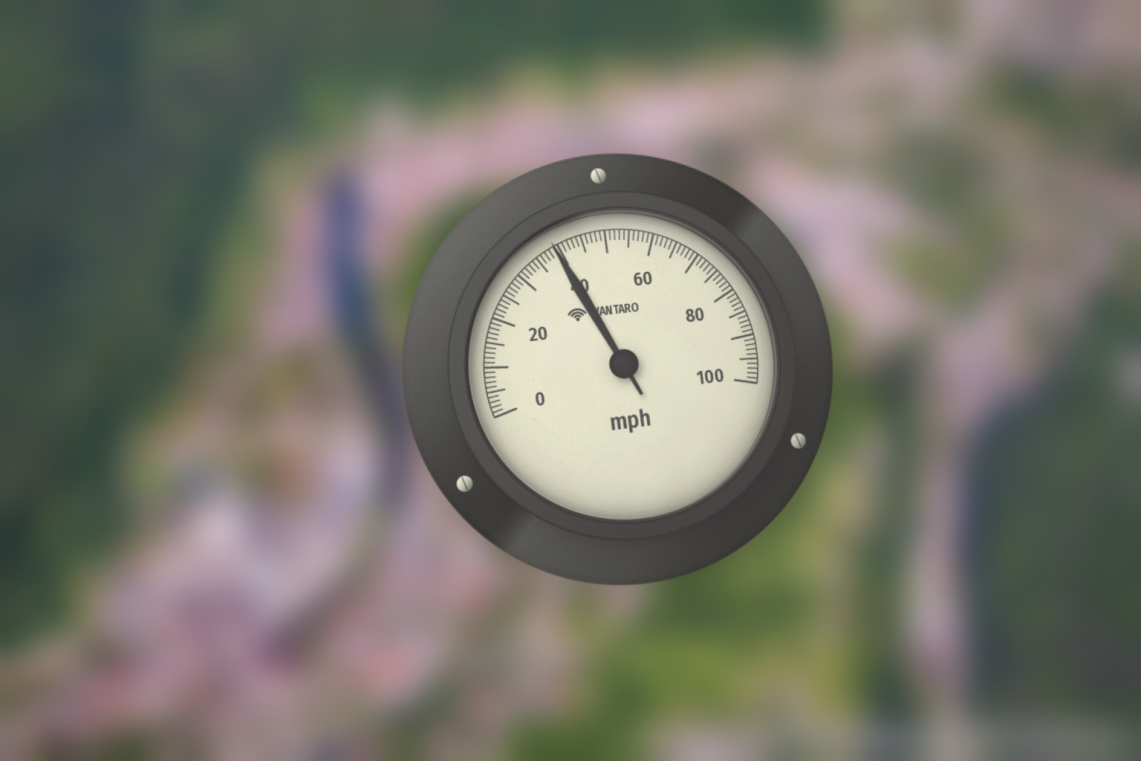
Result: 39
